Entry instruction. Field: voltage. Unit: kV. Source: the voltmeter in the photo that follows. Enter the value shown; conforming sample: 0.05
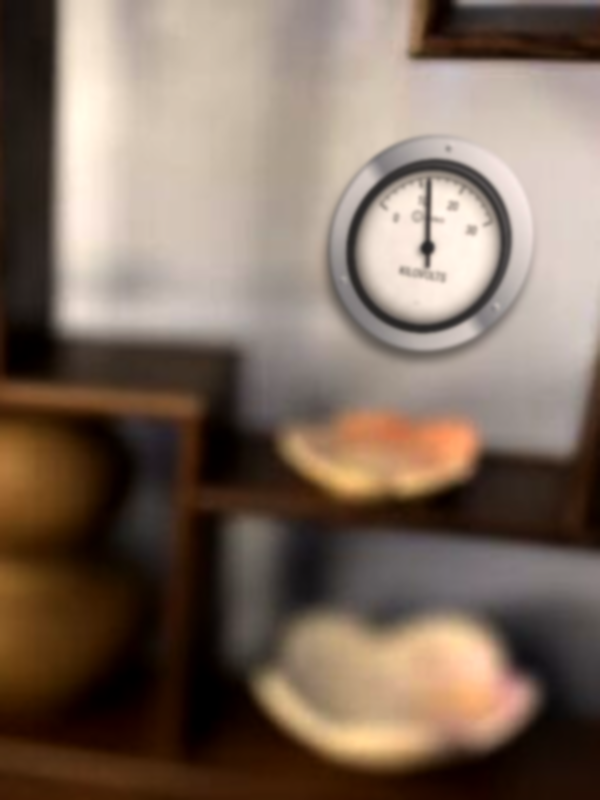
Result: 12
